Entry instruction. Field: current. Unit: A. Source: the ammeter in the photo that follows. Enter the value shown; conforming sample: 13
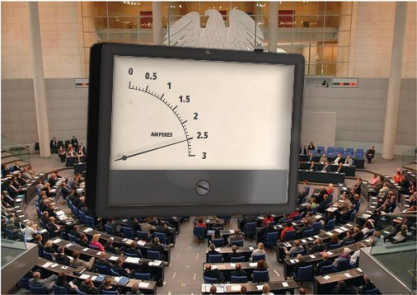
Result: 2.5
